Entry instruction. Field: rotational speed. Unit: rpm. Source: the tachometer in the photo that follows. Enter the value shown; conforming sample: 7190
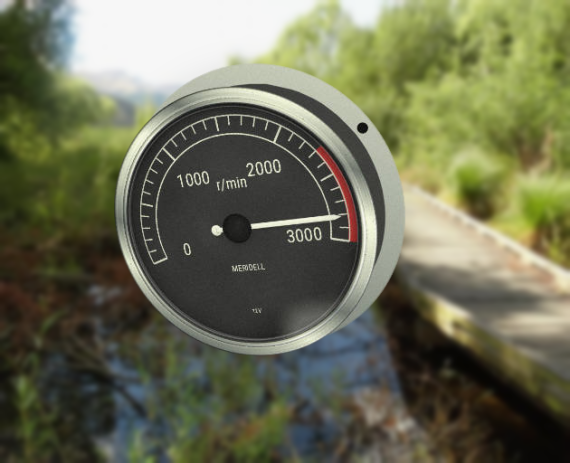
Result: 2800
